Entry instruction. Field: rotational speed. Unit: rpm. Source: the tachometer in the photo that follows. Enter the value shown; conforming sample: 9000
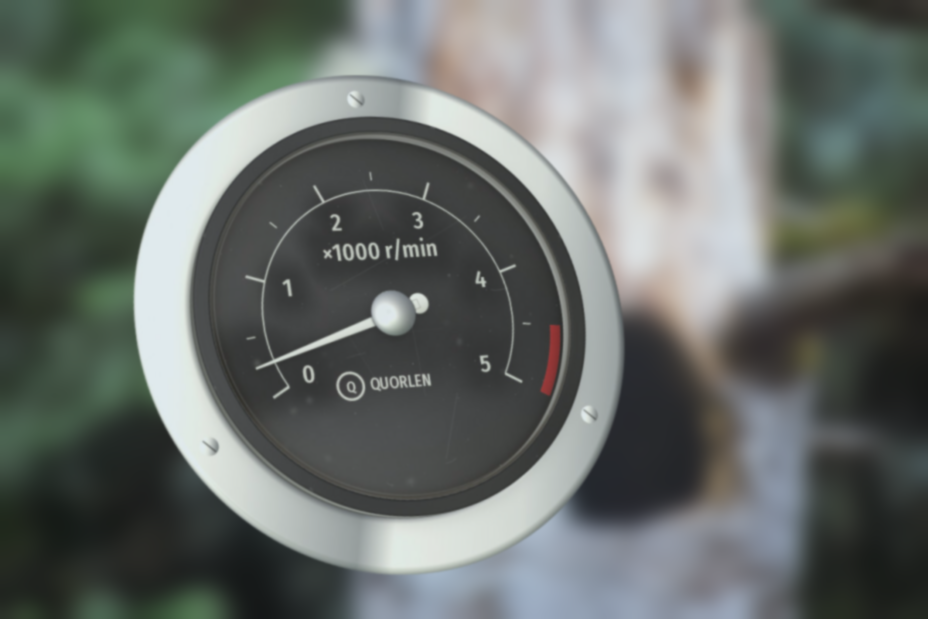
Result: 250
